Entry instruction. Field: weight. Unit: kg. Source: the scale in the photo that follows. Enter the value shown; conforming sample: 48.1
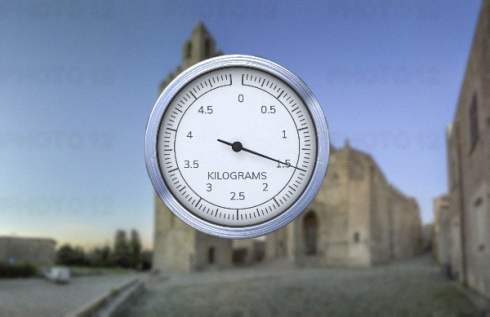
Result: 1.5
